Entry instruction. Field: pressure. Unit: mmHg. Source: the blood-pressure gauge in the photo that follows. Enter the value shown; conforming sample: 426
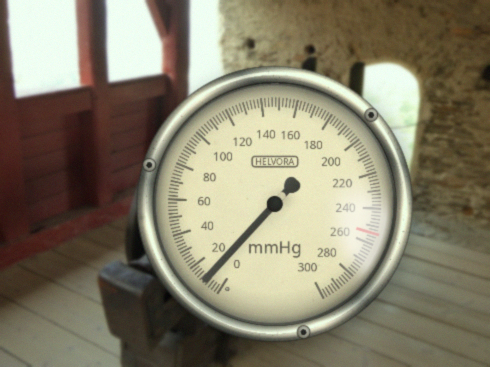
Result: 10
